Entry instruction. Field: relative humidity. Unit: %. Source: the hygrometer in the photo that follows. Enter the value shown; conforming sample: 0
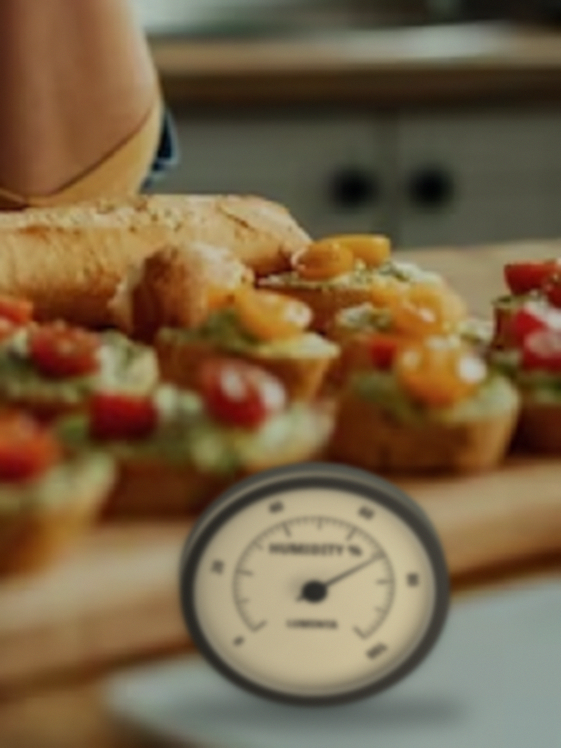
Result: 70
